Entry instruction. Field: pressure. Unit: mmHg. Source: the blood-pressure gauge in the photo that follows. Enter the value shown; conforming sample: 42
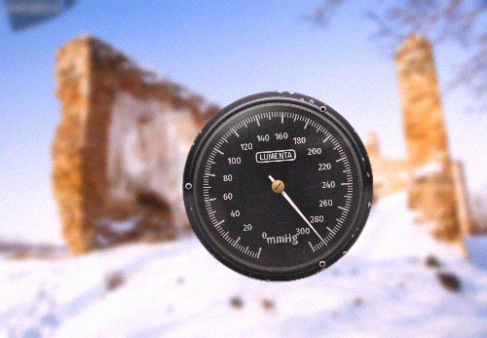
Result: 290
